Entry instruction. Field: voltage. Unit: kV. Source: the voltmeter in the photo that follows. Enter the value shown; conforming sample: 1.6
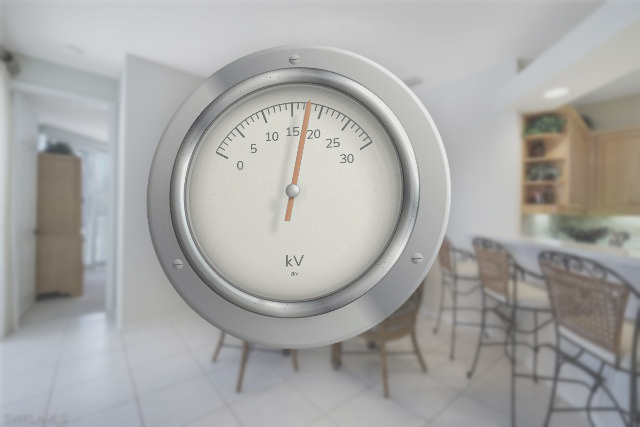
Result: 18
